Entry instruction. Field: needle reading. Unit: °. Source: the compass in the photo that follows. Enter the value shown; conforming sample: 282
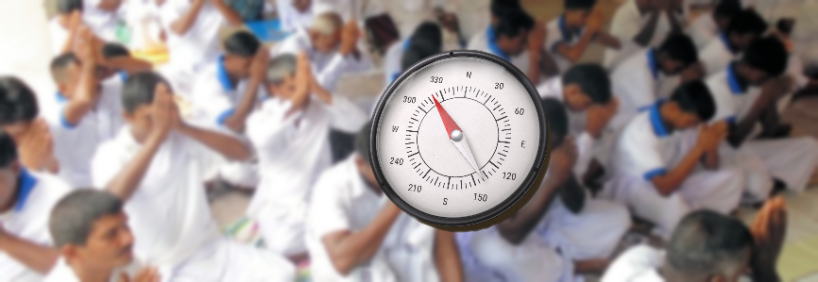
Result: 320
